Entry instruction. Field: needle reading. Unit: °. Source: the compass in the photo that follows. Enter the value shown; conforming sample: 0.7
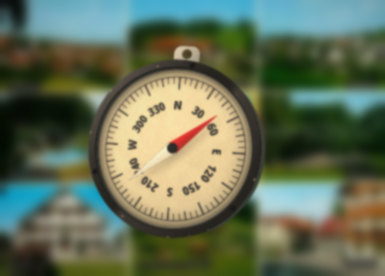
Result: 50
